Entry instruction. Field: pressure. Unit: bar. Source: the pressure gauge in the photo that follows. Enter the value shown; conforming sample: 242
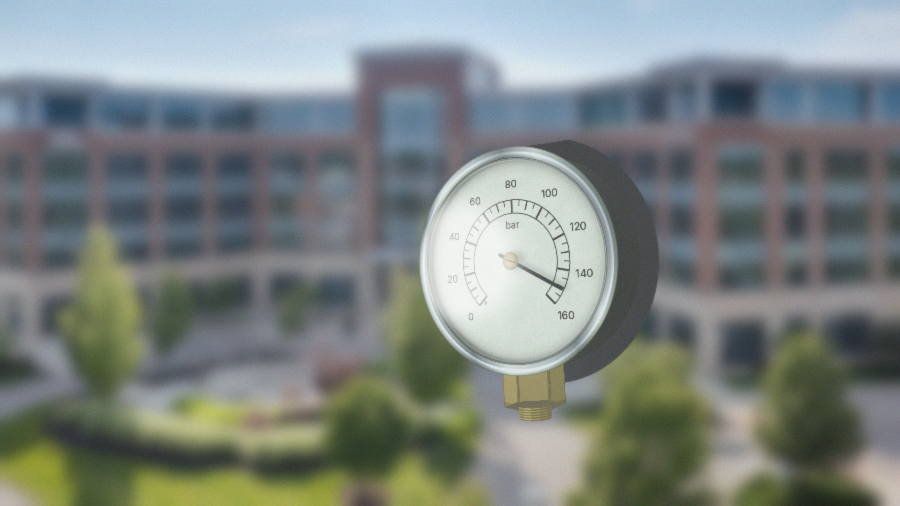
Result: 150
